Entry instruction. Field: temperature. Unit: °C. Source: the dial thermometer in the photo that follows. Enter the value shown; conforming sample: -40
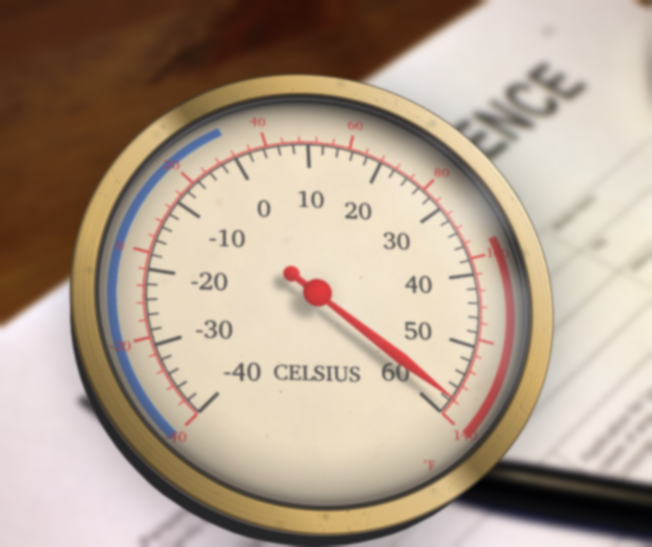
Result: 58
